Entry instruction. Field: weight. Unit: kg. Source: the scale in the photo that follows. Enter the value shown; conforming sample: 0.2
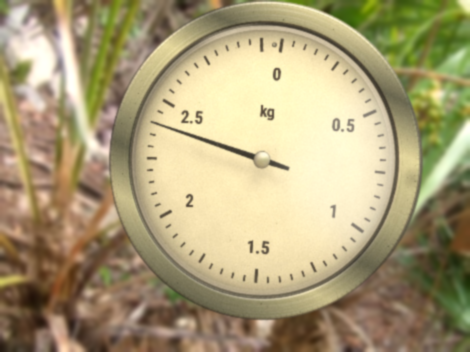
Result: 2.4
